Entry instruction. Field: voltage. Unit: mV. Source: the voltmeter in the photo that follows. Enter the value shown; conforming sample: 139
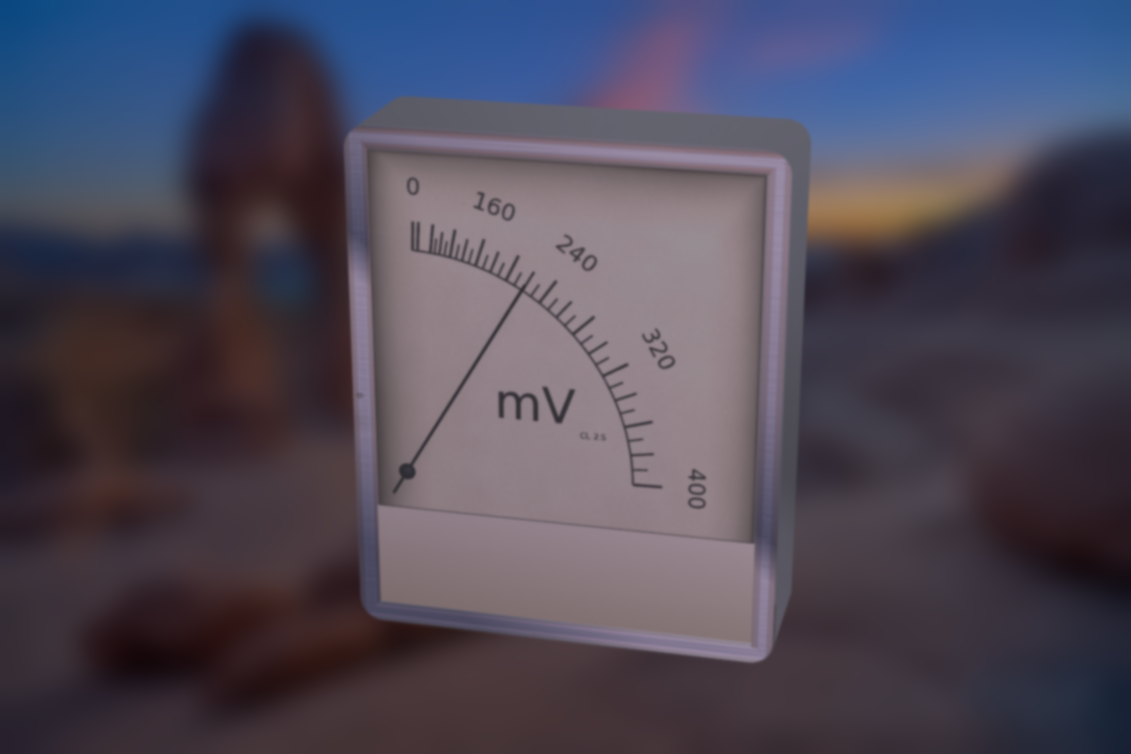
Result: 220
